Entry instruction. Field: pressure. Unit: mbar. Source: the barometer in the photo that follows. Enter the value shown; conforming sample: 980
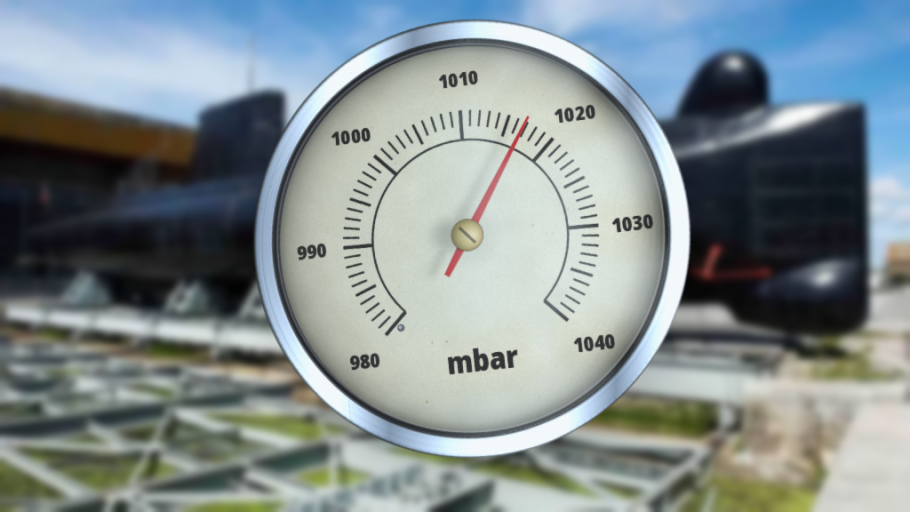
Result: 1017
